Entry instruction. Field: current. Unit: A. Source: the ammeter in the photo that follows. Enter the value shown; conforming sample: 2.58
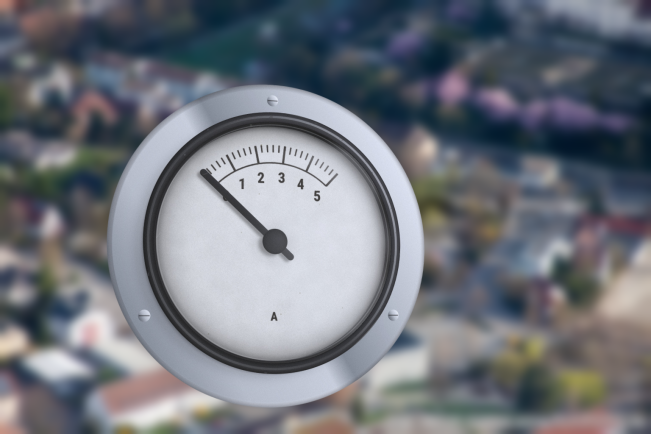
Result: 0
